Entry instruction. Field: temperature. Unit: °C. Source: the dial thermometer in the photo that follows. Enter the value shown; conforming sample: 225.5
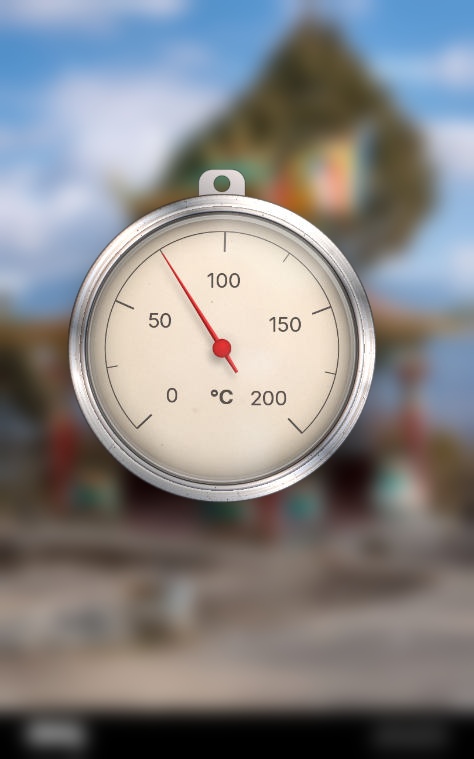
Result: 75
